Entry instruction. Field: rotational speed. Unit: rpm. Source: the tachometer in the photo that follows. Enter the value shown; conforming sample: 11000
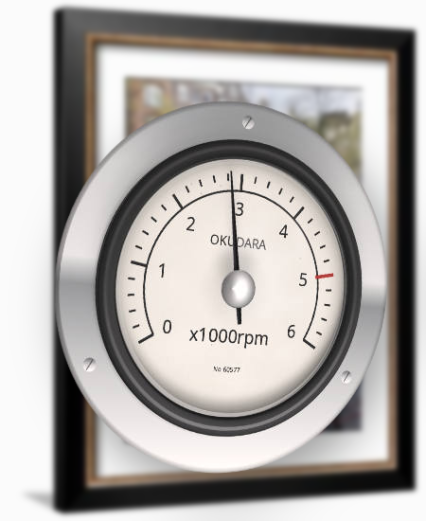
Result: 2800
